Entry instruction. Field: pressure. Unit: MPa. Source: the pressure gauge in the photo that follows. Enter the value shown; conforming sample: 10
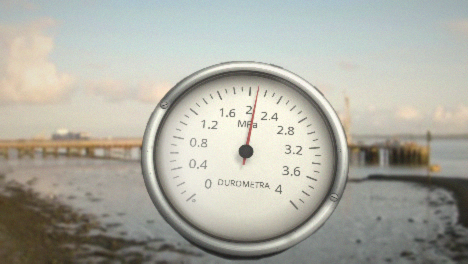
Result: 2.1
